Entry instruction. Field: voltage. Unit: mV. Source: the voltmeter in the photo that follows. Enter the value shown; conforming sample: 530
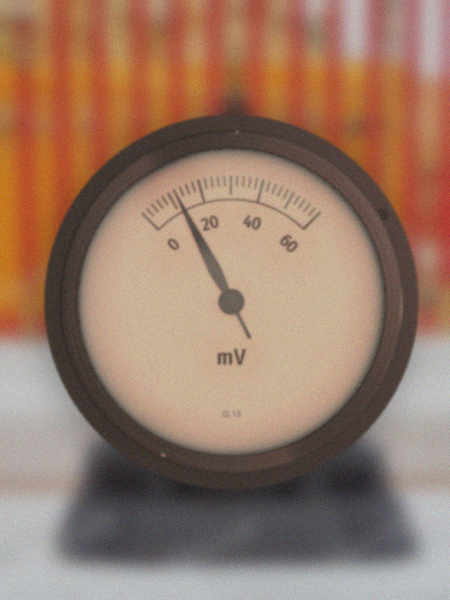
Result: 12
